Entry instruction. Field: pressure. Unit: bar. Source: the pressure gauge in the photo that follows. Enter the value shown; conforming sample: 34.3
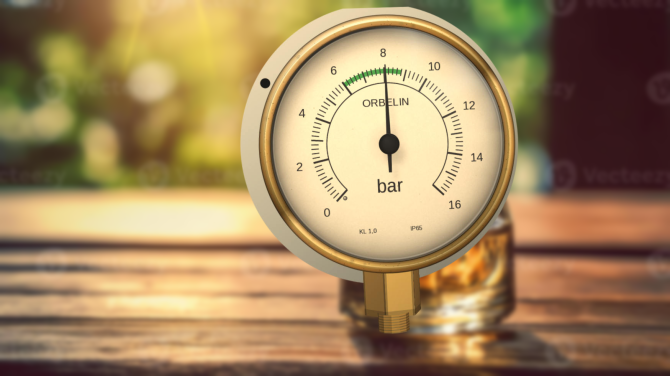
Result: 8
